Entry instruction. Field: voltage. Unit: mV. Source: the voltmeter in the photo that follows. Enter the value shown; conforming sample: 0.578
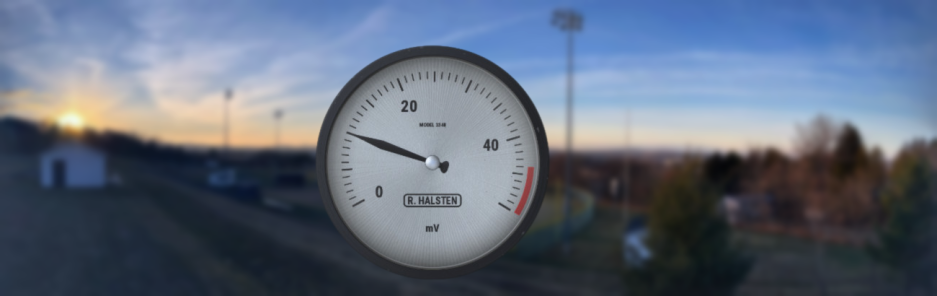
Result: 10
